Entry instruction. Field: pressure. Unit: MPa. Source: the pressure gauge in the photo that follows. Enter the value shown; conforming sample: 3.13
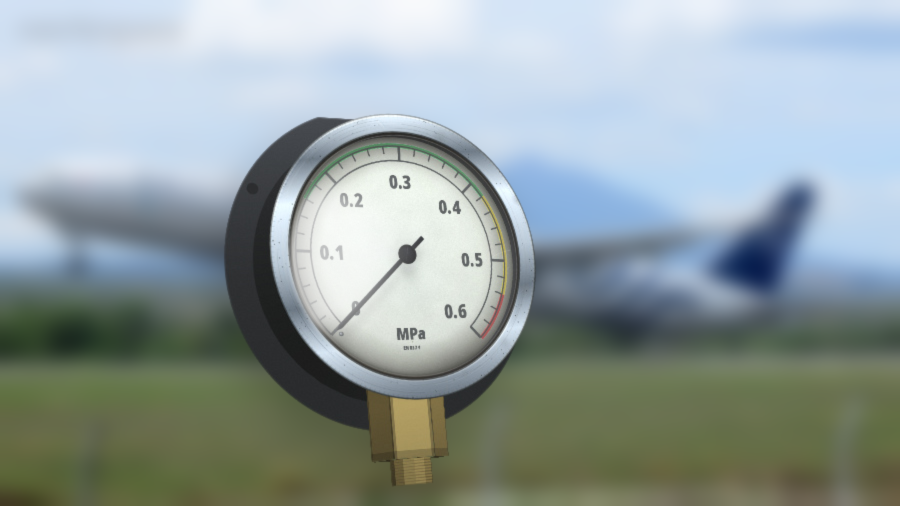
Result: 0
